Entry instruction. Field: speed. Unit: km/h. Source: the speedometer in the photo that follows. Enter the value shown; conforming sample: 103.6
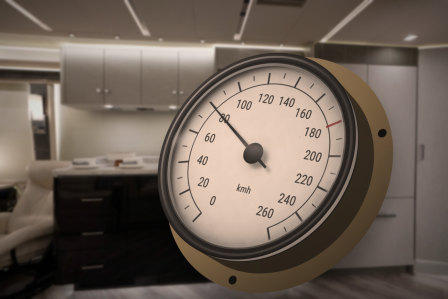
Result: 80
